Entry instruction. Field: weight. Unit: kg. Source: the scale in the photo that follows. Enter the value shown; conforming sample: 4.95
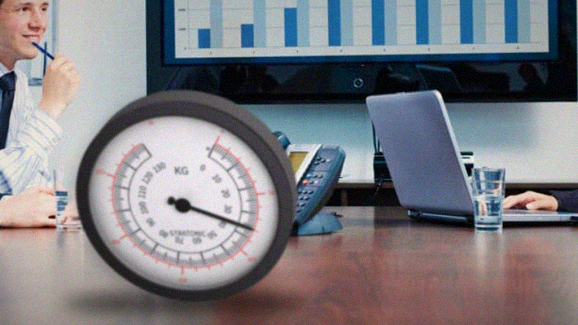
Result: 35
